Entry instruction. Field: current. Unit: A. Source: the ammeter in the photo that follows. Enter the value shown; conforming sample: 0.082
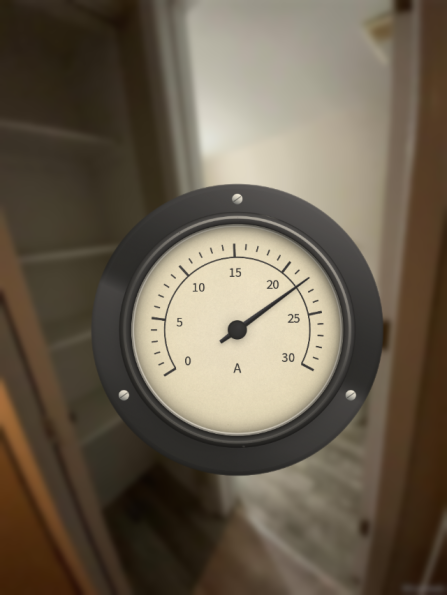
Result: 22
